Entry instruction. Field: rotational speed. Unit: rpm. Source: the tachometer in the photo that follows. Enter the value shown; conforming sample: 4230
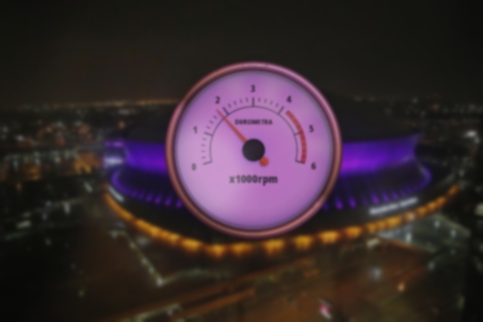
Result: 1800
